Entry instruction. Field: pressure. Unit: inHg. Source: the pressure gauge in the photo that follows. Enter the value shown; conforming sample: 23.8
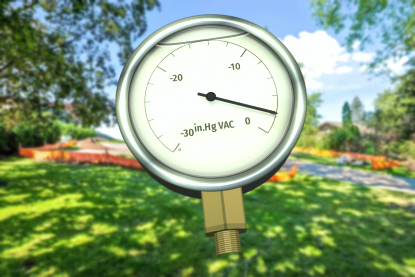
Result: -2
